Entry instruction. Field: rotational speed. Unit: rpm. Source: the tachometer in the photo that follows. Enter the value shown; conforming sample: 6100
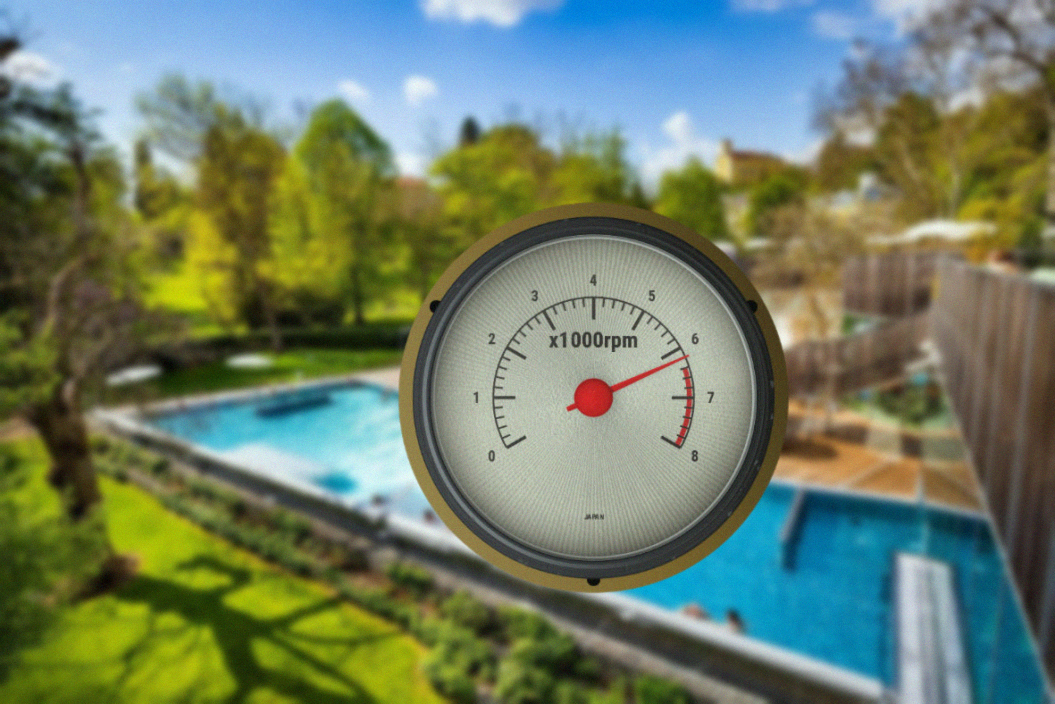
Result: 6200
